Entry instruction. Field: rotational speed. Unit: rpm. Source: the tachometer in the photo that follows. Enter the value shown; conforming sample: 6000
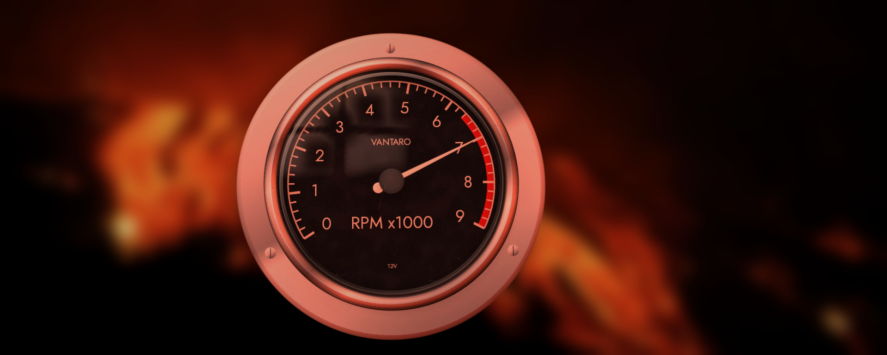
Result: 7000
